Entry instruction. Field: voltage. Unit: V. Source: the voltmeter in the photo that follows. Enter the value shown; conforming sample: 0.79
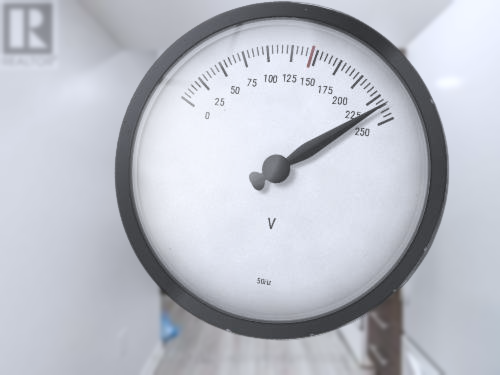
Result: 235
